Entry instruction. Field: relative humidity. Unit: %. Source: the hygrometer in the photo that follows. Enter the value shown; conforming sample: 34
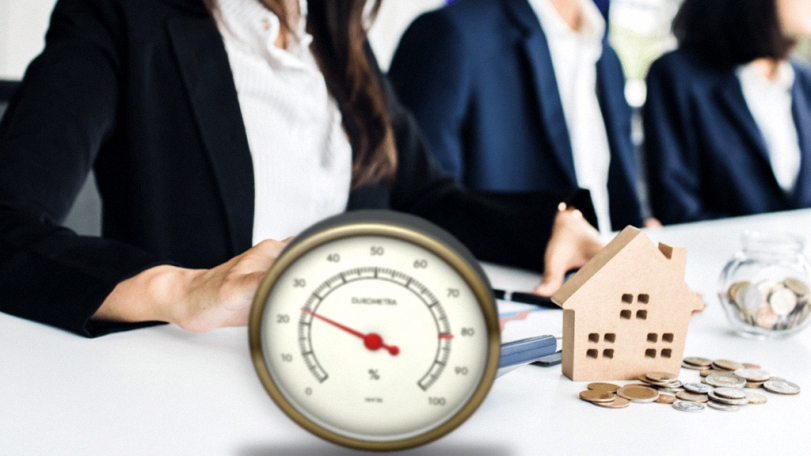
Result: 25
